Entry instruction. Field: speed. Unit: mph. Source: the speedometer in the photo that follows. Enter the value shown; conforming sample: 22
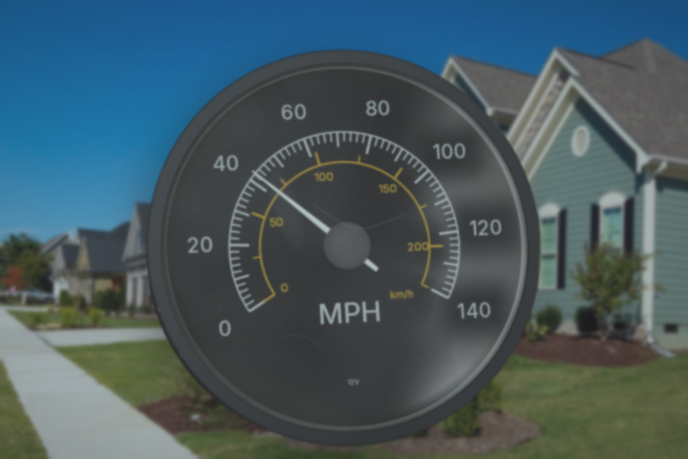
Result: 42
